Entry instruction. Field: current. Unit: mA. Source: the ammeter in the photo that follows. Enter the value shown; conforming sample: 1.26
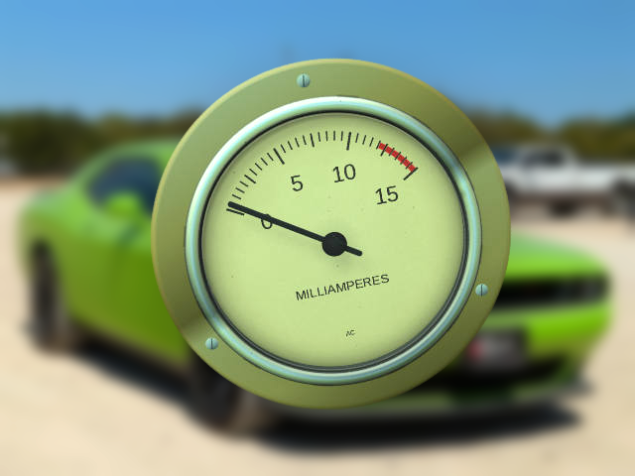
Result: 0.5
